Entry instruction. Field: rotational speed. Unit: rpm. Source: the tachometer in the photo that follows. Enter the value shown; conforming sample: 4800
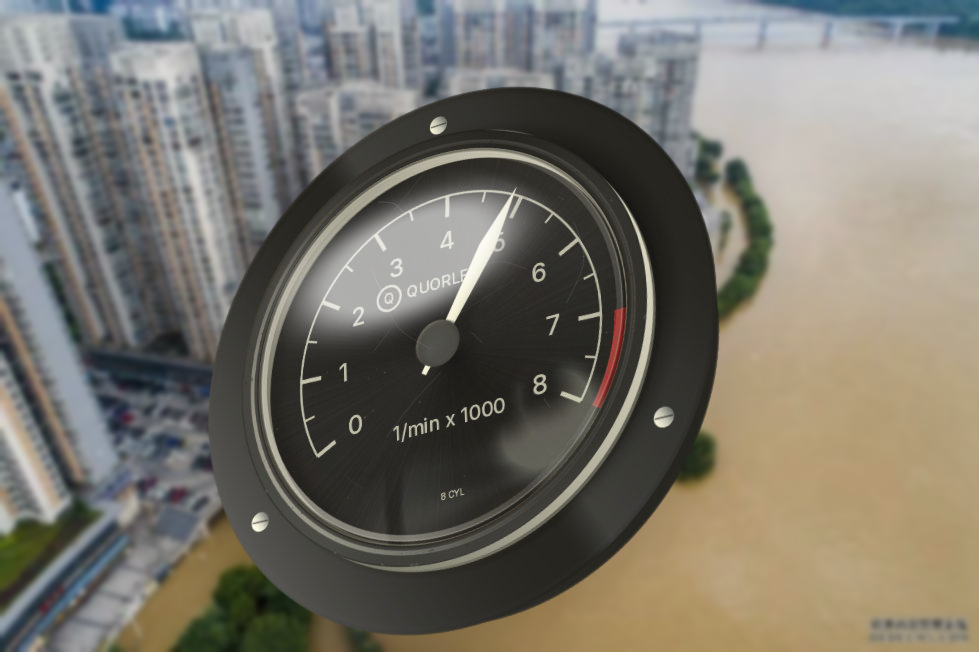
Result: 5000
